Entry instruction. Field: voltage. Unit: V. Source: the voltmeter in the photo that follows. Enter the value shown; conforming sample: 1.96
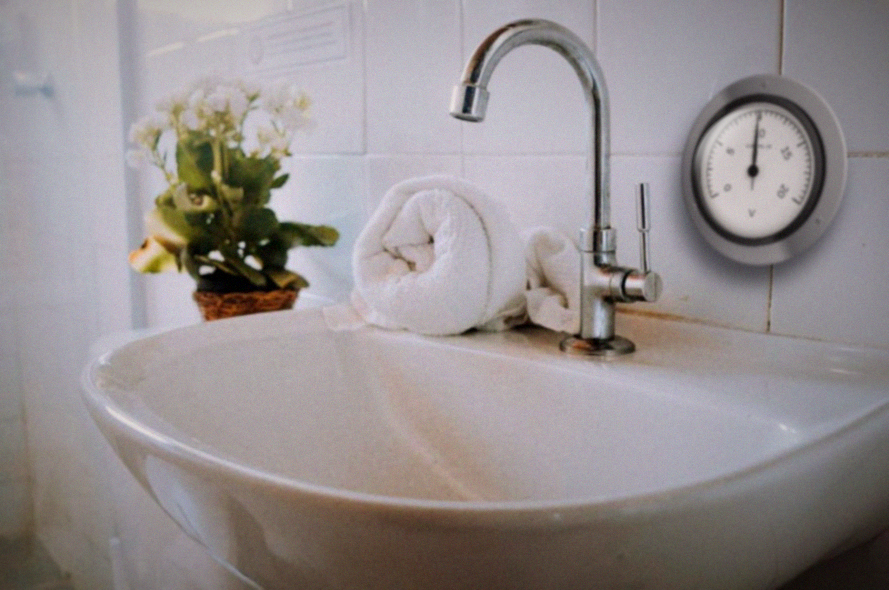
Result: 10
